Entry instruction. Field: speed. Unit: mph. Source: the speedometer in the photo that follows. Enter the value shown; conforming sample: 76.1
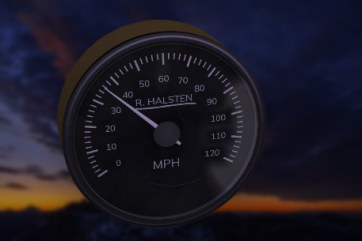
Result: 36
